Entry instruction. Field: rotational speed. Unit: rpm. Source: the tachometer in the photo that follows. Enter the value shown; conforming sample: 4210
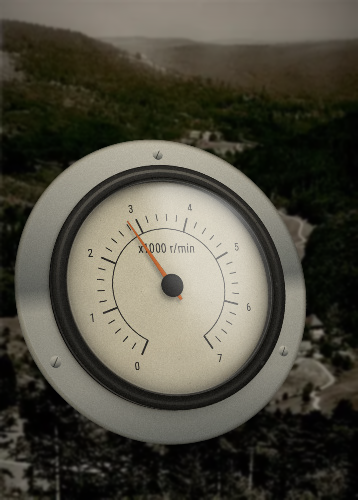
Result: 2800
